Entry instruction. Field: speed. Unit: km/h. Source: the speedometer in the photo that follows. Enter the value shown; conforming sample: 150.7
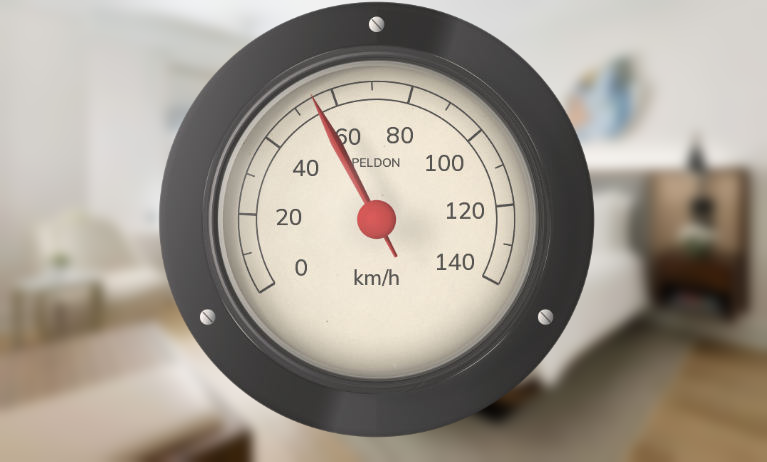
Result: 55
